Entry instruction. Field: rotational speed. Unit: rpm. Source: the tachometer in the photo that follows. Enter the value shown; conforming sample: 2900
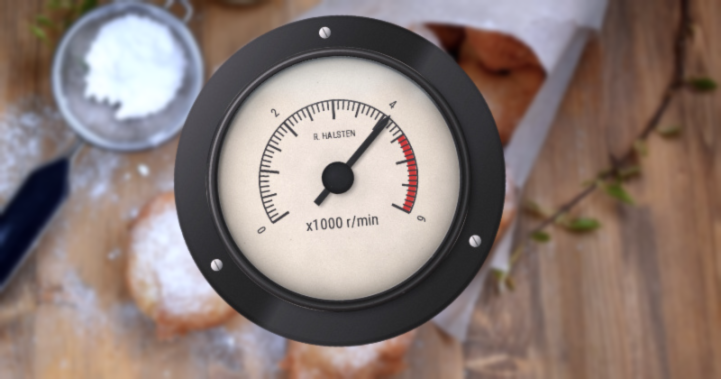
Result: 4100
